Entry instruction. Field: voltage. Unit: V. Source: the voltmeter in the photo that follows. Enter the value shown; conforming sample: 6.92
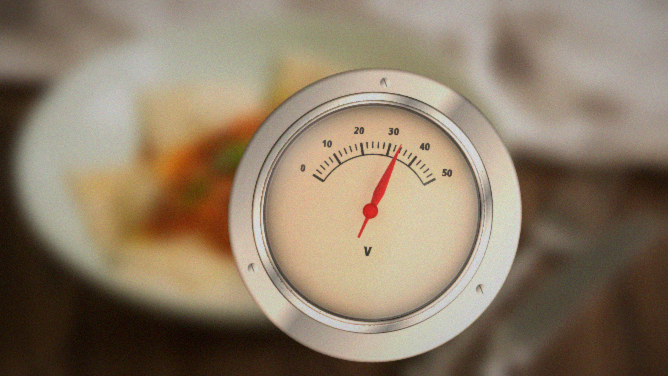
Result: 34
